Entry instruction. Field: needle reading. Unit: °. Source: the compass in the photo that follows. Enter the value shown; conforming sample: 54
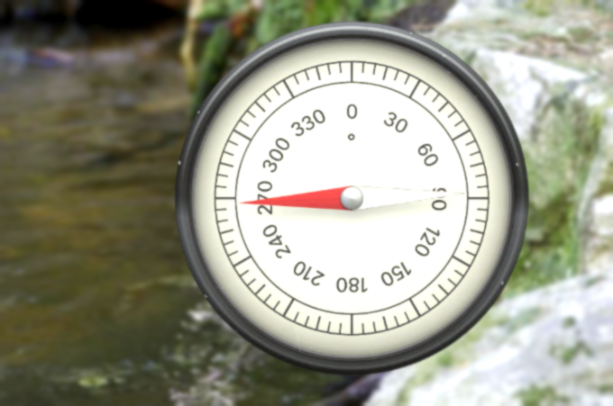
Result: 267.5
